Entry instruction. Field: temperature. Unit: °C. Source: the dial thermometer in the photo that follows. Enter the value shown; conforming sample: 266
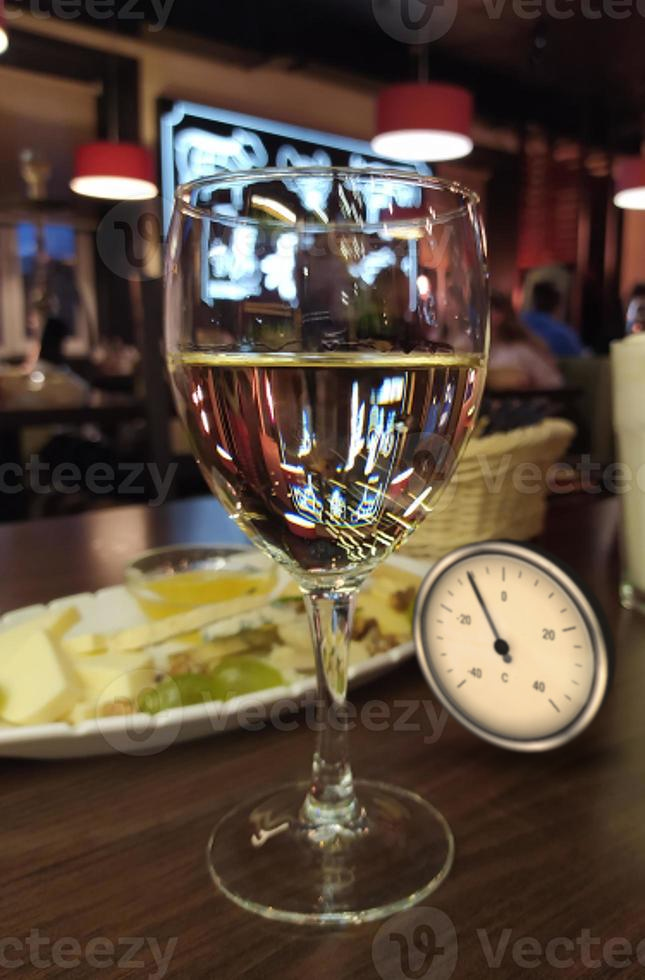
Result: -8
